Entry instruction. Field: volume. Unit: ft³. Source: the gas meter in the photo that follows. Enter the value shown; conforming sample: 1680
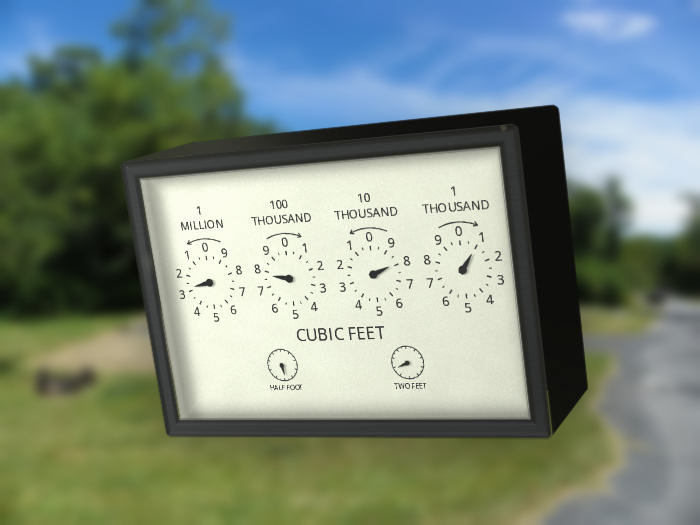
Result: 278100
